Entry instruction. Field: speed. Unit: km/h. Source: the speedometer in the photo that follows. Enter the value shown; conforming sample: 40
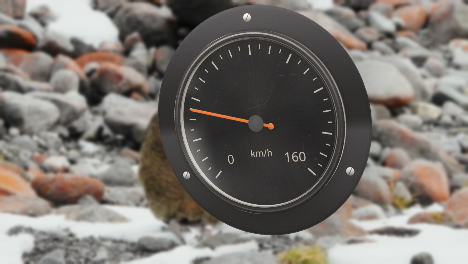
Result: 35
